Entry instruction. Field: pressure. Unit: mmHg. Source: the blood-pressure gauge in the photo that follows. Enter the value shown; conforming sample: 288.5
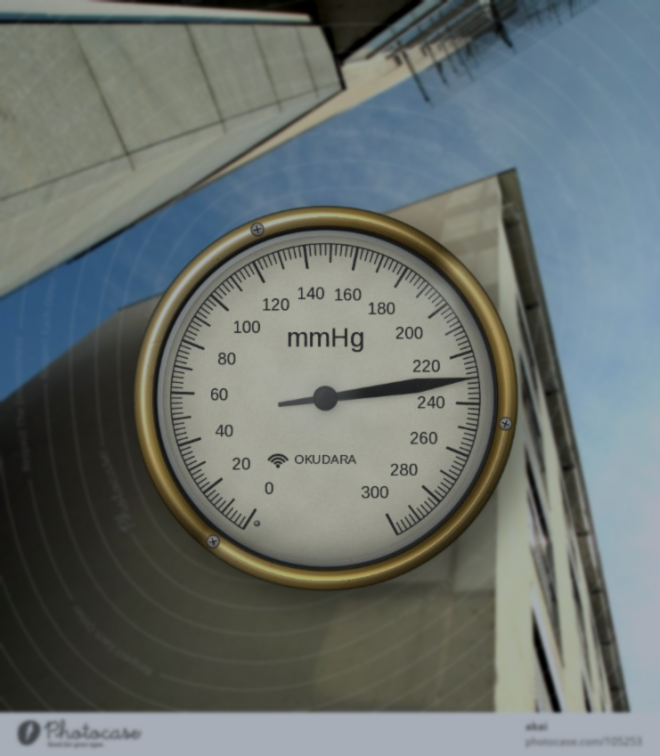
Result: 230
